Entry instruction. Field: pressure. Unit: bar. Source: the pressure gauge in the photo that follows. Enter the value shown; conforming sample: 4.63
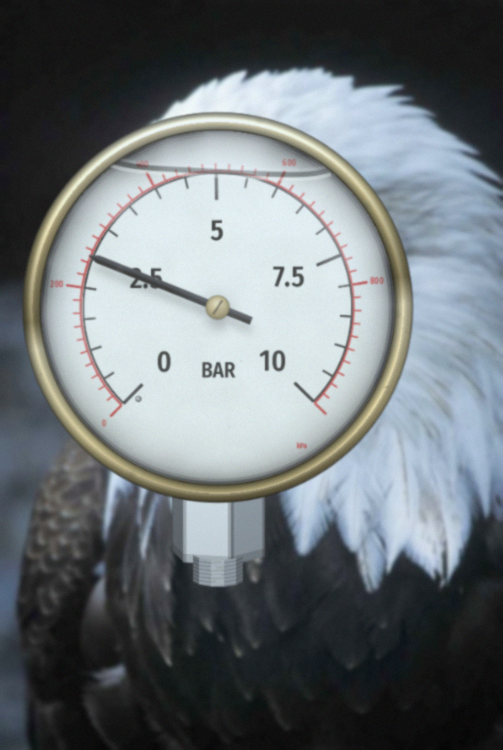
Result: 2.5
